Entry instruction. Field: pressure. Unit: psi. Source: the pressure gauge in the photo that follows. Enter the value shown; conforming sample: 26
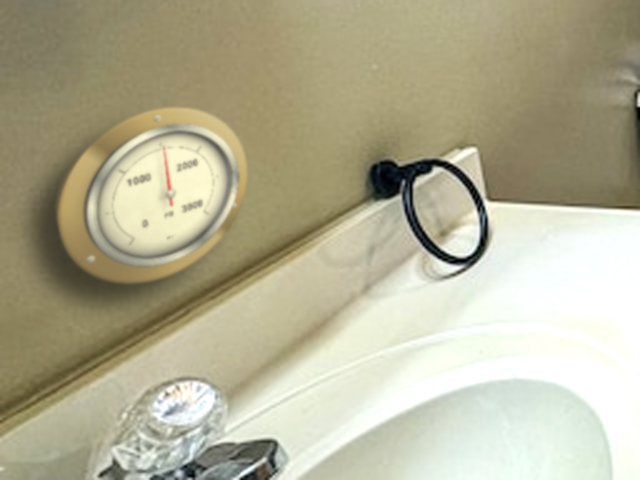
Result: 1500
